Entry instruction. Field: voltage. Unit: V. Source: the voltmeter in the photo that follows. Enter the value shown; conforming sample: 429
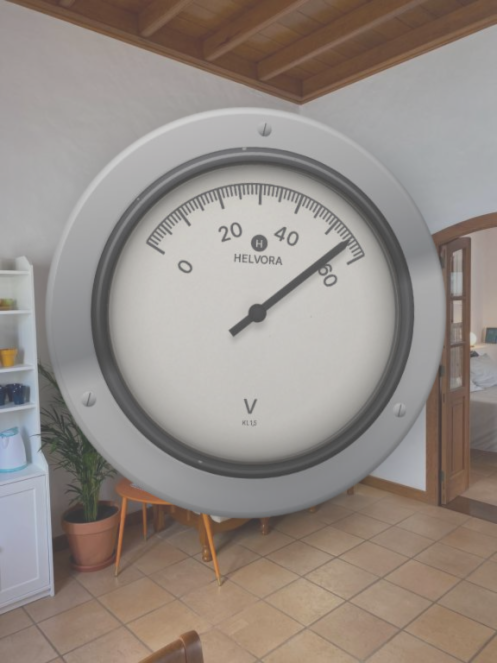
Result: 55
